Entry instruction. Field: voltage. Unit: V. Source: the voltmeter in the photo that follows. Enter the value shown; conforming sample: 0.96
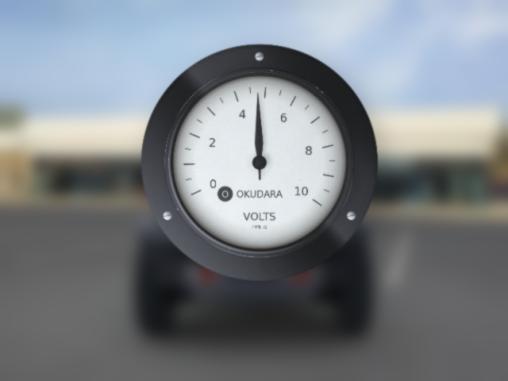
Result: 4.75
